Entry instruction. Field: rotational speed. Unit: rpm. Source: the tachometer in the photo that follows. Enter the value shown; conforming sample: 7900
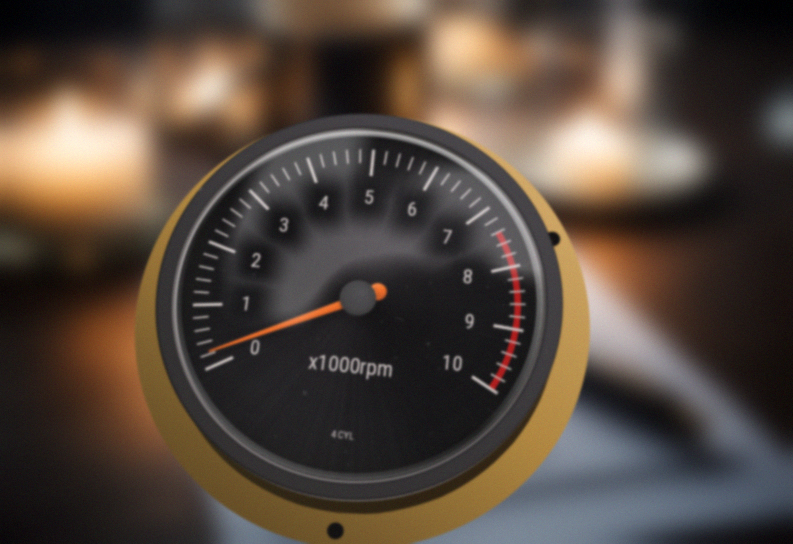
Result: 200
